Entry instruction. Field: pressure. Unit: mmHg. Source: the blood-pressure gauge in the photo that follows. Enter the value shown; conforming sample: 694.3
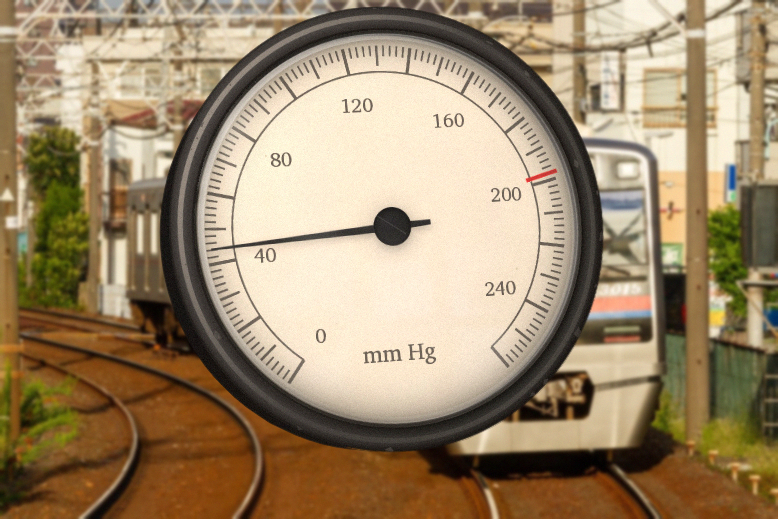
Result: 44
